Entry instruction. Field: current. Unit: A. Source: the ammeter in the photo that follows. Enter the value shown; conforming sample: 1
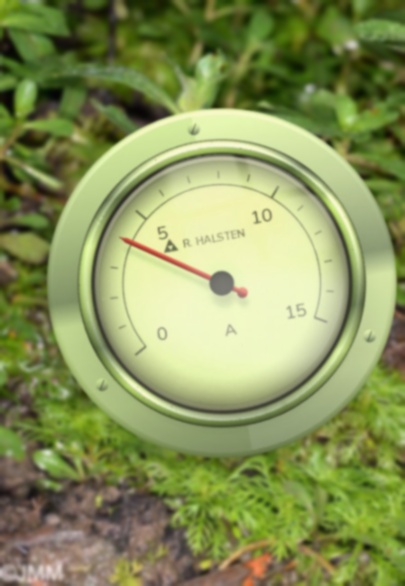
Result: 4
